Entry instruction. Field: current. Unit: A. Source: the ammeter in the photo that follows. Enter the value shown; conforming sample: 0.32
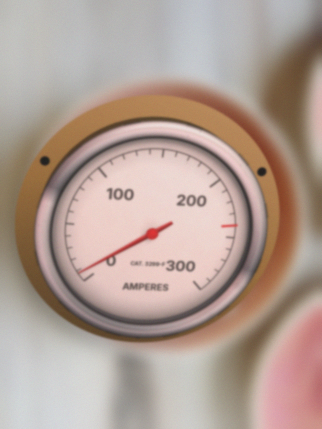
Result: 10
